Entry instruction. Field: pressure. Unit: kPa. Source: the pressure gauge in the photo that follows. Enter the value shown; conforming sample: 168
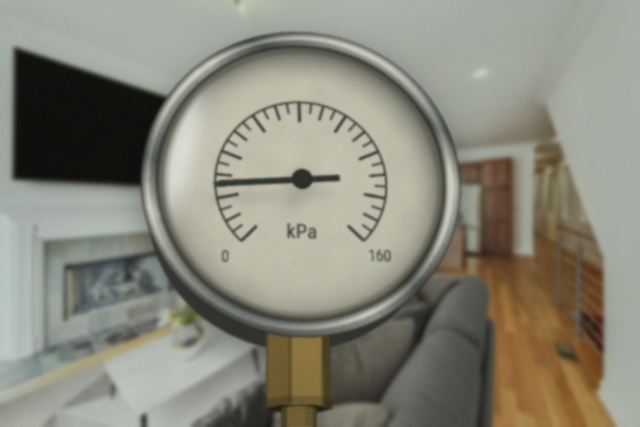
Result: 25
